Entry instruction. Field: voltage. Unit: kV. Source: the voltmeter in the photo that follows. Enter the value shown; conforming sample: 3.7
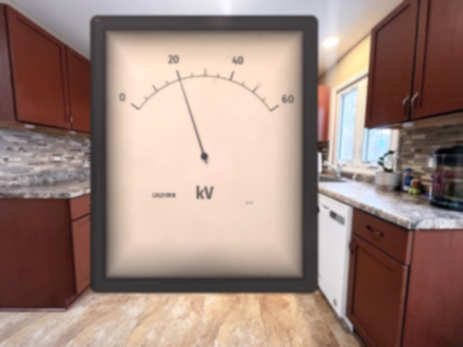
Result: 20
